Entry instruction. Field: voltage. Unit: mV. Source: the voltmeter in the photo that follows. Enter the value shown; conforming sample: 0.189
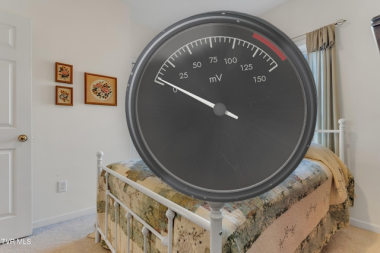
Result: 5
